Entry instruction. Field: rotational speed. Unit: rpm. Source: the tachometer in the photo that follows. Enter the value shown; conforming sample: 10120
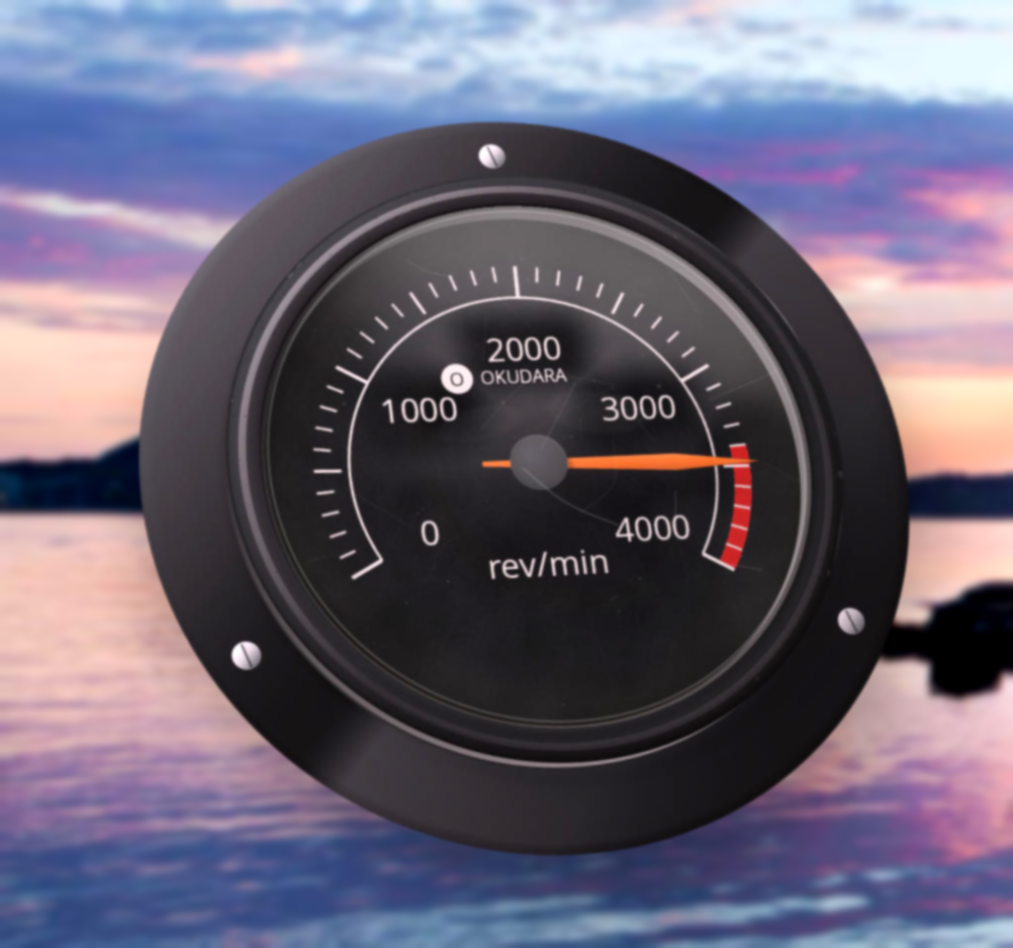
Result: 3500
